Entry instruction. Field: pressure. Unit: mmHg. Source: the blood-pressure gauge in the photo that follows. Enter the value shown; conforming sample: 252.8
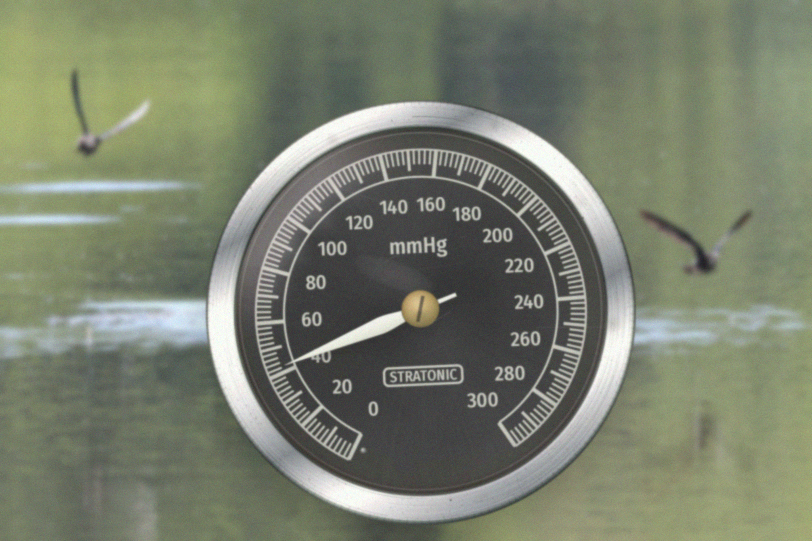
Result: 42
